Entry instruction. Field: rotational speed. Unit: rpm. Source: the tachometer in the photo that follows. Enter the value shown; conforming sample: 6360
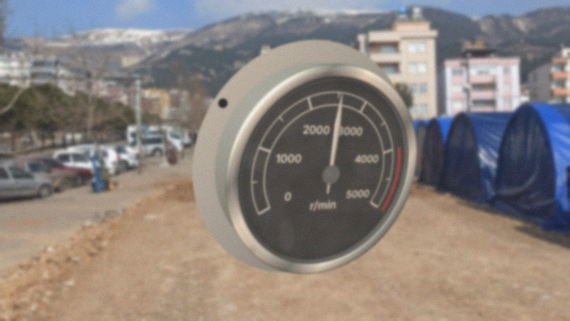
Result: 2500
